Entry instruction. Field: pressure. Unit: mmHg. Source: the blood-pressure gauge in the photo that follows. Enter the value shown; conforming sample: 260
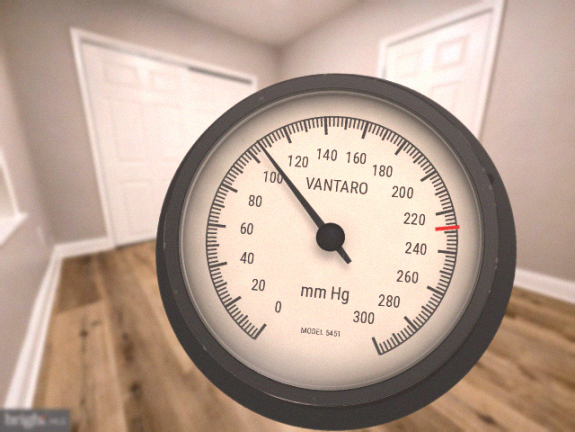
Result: 106
